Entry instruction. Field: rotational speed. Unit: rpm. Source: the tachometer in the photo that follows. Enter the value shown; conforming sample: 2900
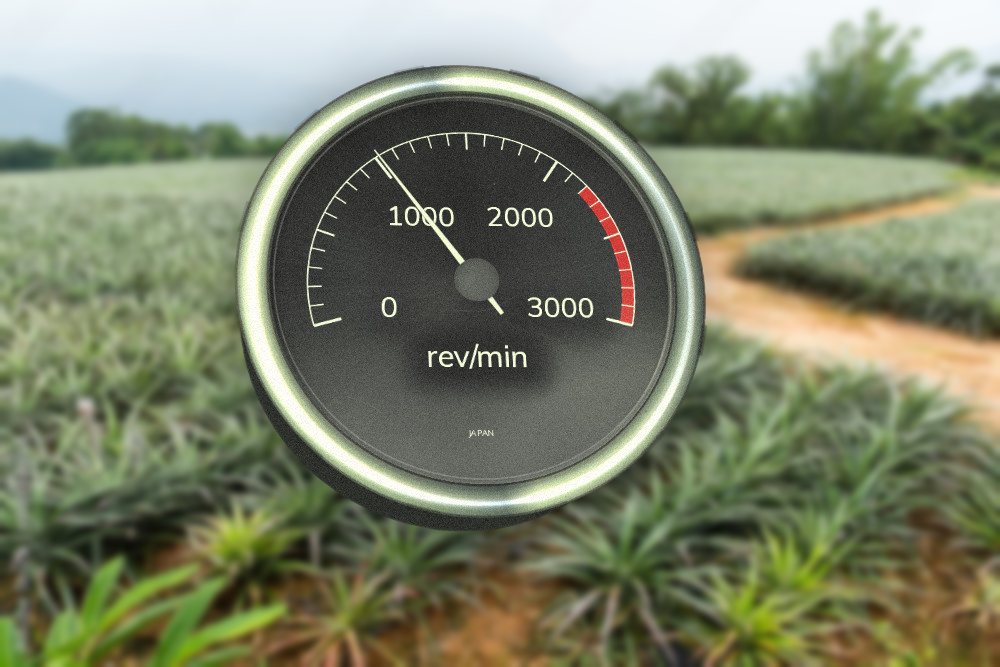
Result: 1000
